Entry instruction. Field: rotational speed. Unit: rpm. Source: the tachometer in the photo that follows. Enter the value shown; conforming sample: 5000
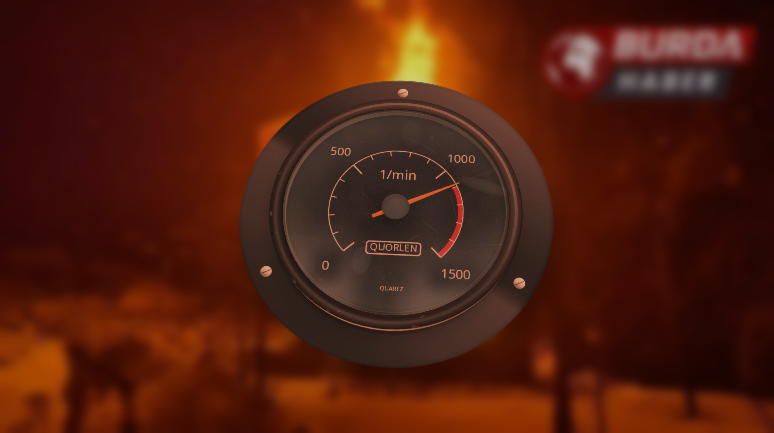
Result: 1100
